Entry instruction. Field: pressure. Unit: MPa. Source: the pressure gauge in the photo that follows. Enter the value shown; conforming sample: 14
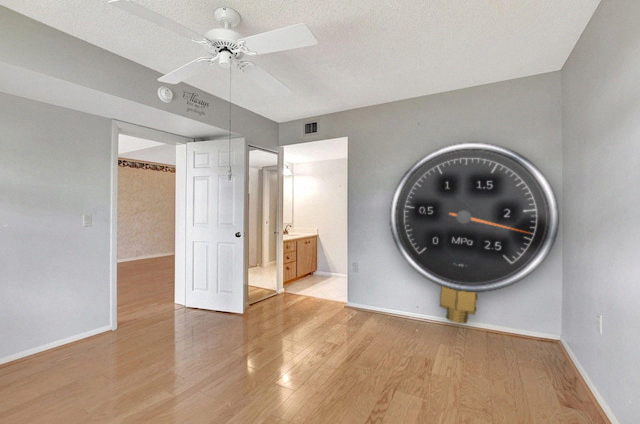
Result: 2.2
